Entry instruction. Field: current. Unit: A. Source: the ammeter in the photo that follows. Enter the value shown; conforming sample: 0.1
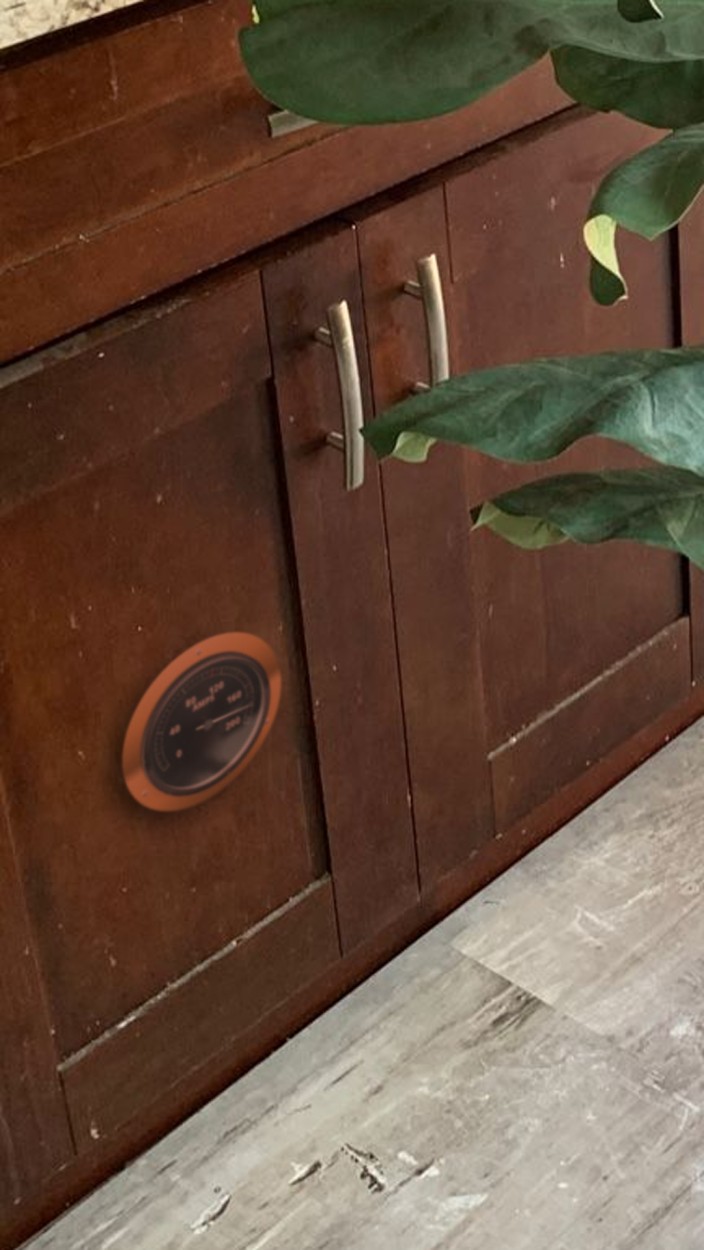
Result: 180
